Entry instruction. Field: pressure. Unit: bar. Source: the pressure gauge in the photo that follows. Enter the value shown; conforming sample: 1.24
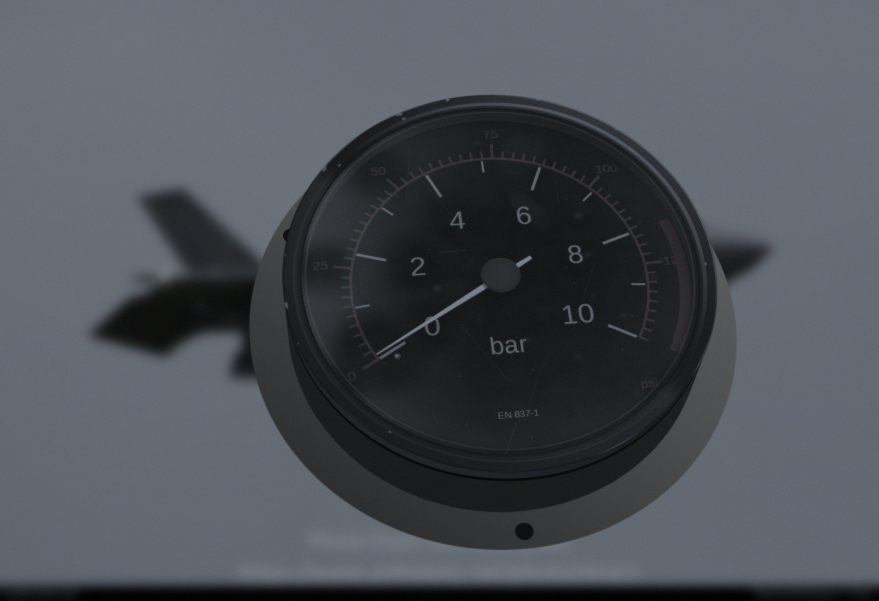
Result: 0
